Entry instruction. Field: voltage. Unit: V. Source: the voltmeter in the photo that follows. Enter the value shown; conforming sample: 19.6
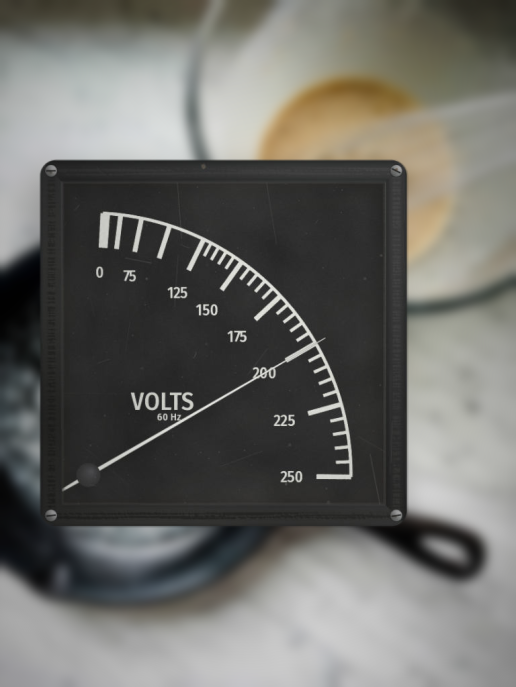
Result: 200
